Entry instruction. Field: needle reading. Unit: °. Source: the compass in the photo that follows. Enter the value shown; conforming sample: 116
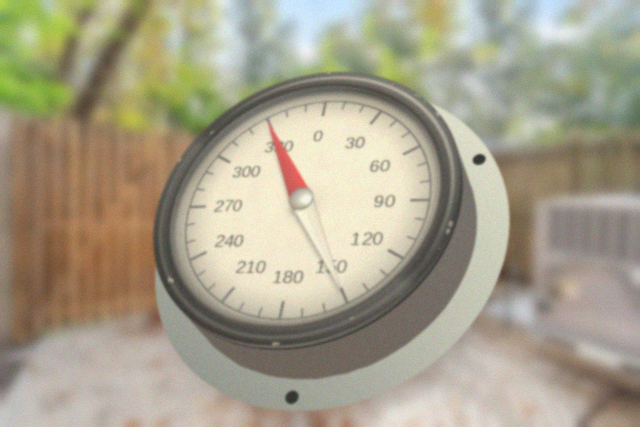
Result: 330
